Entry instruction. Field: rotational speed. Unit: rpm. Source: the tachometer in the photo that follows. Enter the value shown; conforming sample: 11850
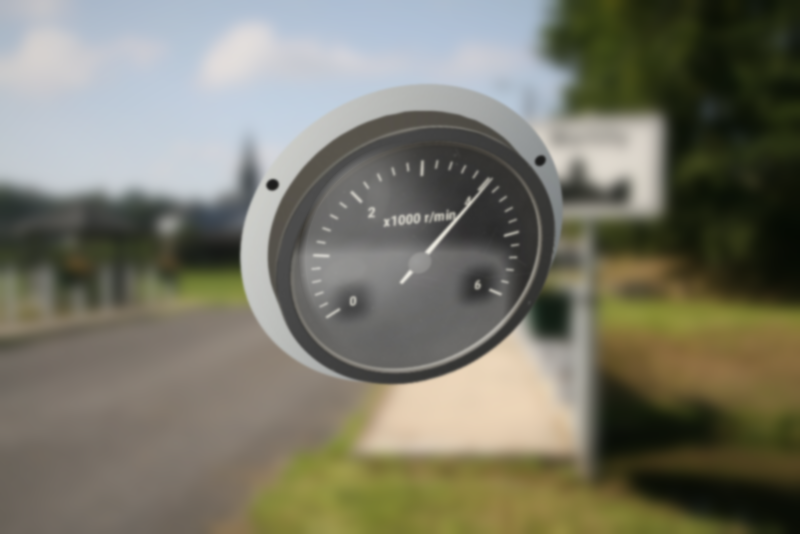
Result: 4000
